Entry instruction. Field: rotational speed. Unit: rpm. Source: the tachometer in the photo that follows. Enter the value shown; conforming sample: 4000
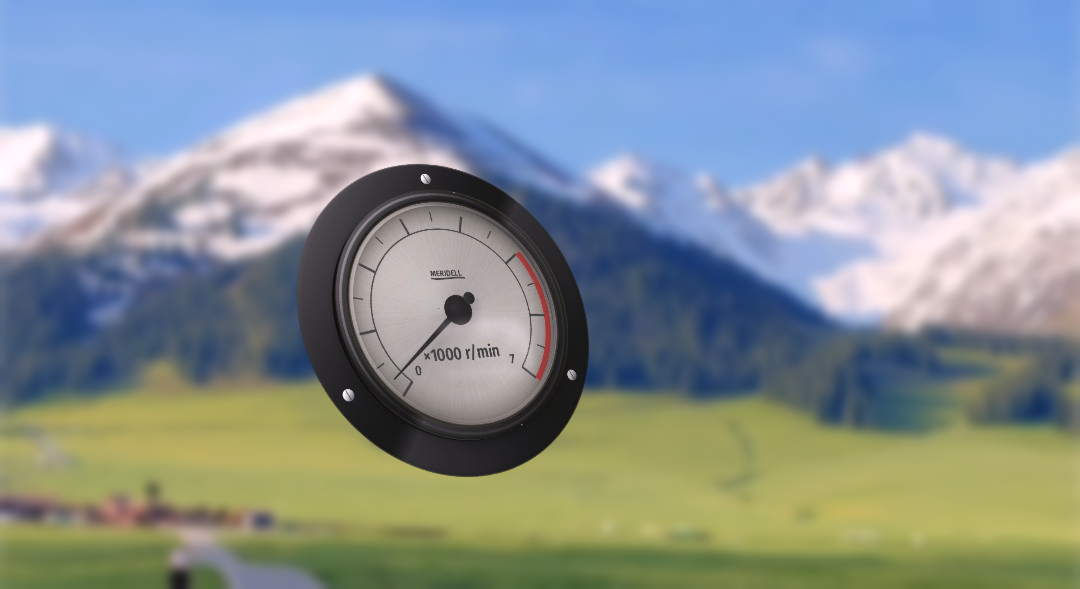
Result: 250
